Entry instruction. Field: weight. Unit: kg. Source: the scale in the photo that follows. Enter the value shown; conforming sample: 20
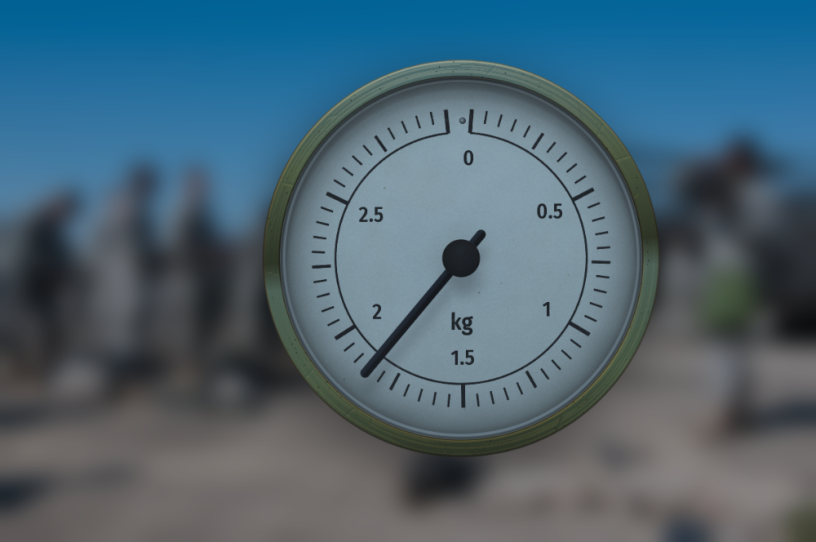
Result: 1.85
